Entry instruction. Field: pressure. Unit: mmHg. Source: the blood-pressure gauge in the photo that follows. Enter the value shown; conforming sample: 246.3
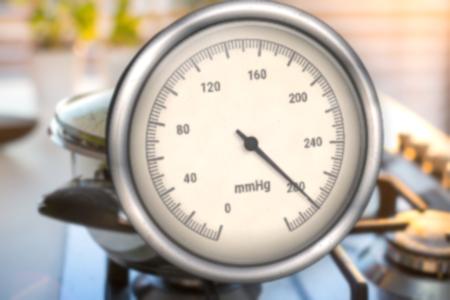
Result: 280
